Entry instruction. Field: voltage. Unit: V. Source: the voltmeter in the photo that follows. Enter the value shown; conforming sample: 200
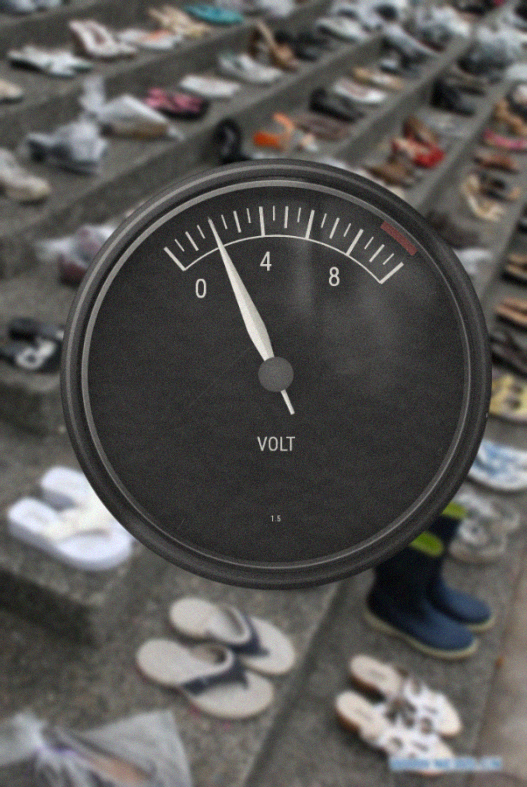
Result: 2
